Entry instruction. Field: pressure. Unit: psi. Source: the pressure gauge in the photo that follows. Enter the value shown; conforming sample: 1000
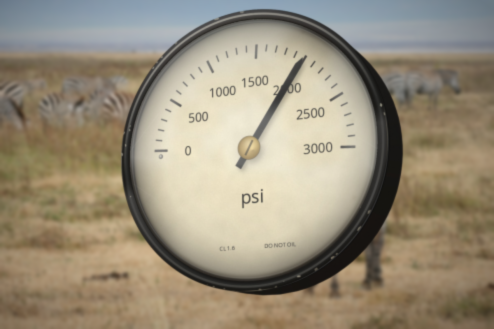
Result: 2000
